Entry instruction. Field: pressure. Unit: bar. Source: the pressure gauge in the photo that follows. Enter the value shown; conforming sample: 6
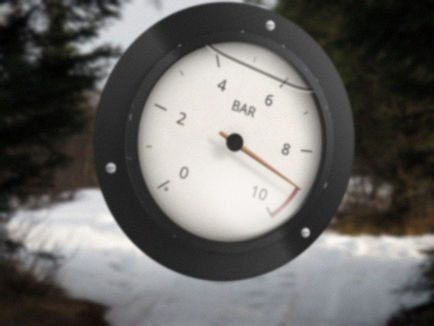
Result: 9
